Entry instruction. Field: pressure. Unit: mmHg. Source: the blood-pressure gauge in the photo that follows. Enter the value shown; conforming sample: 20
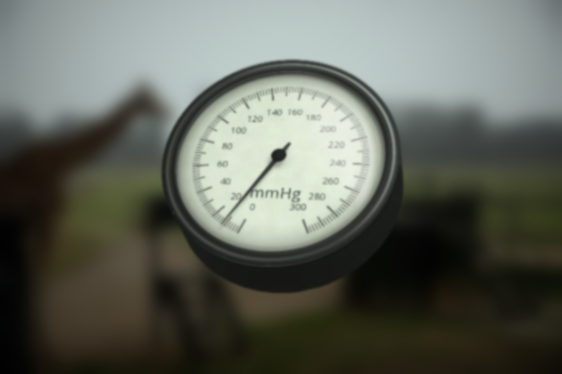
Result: 10
